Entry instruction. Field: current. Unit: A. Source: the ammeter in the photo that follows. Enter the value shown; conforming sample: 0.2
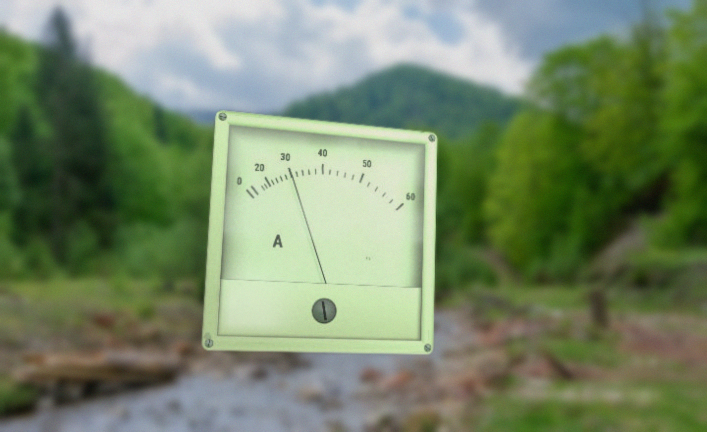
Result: 30
